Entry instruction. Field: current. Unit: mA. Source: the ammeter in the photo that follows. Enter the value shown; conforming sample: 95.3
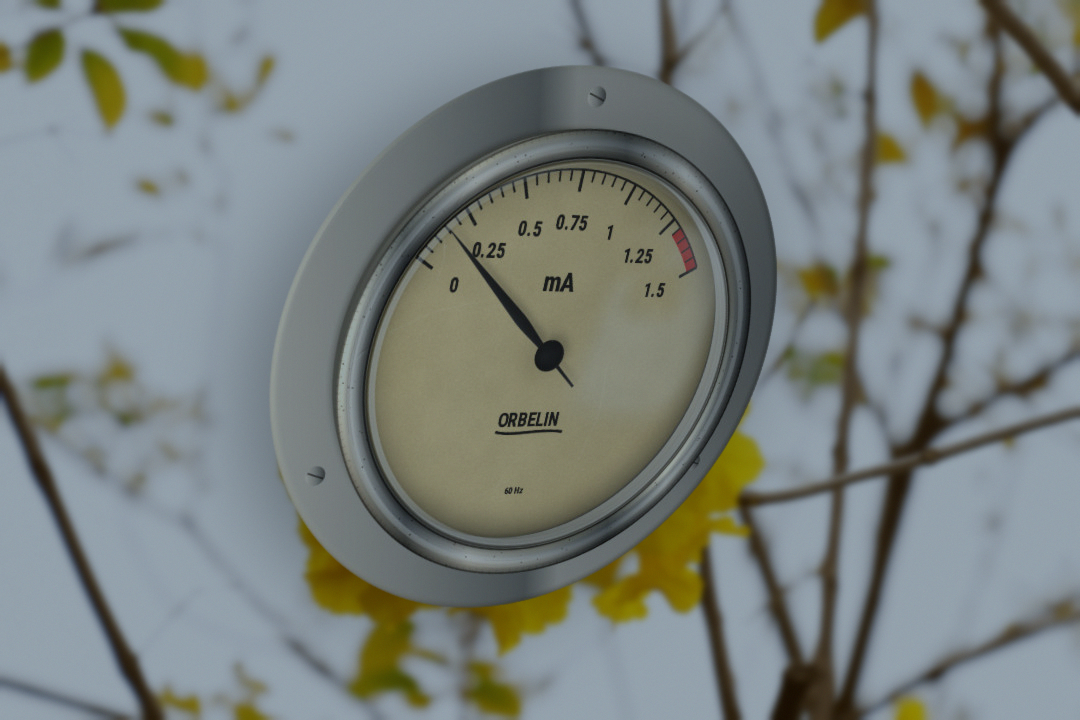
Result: 0.15
